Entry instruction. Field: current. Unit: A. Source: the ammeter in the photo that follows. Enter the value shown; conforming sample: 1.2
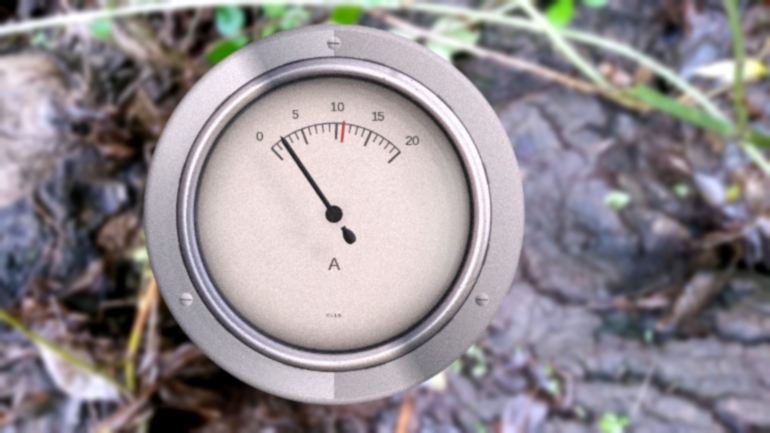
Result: 2
